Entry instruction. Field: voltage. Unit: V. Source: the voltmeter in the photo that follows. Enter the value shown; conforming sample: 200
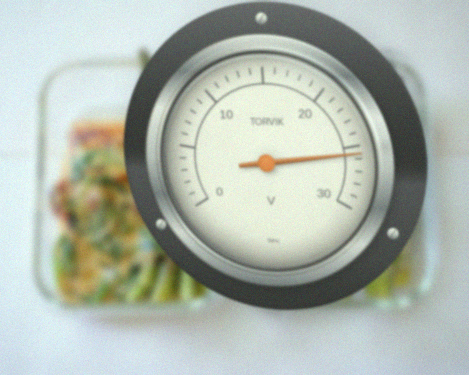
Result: 25.5
